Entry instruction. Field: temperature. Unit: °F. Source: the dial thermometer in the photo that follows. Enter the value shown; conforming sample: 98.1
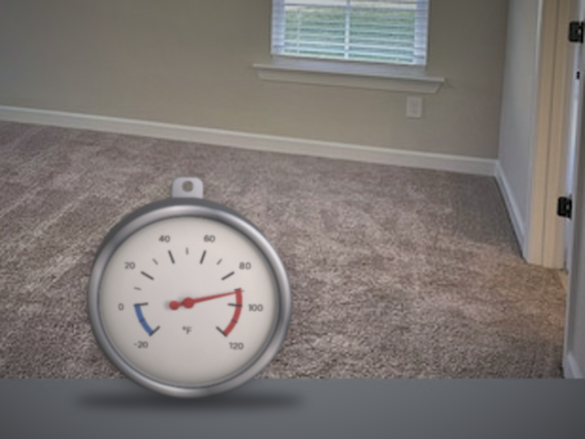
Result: 90
